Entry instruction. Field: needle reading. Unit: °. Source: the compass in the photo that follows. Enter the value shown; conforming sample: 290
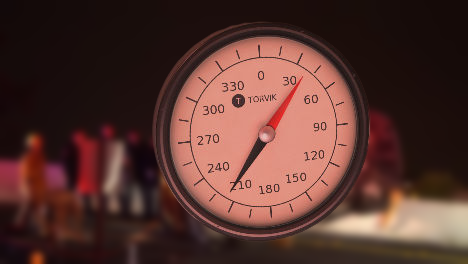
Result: 37.5
